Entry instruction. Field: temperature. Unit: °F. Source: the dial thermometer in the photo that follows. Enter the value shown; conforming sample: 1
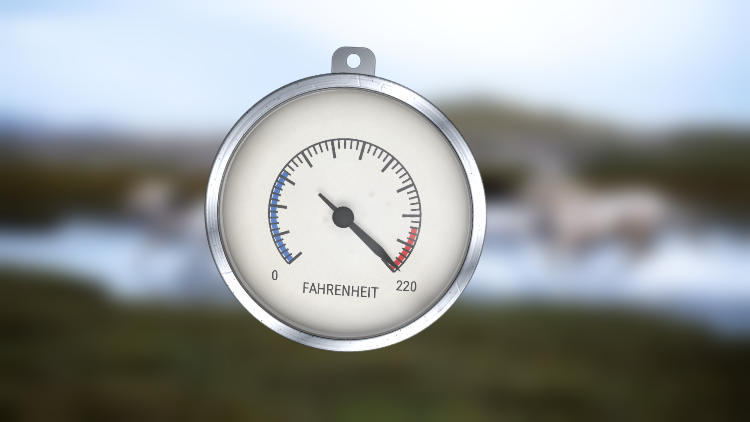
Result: 216
